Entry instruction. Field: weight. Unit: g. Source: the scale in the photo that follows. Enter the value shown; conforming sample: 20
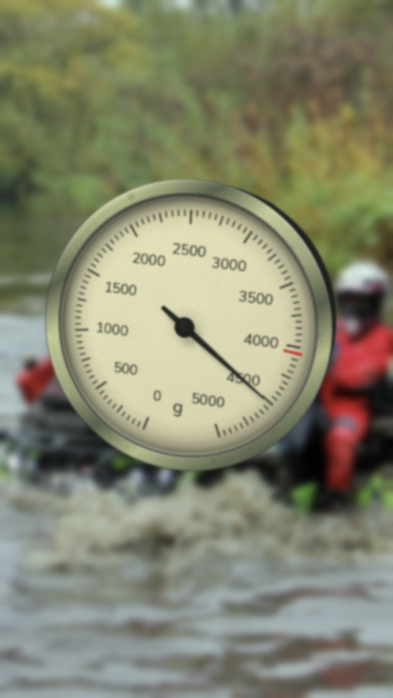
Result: 4500
